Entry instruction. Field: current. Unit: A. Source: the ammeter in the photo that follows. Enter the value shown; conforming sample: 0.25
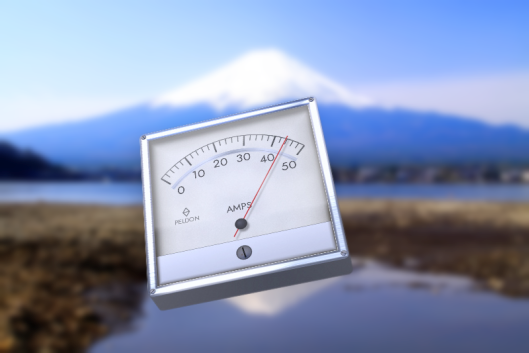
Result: 44
